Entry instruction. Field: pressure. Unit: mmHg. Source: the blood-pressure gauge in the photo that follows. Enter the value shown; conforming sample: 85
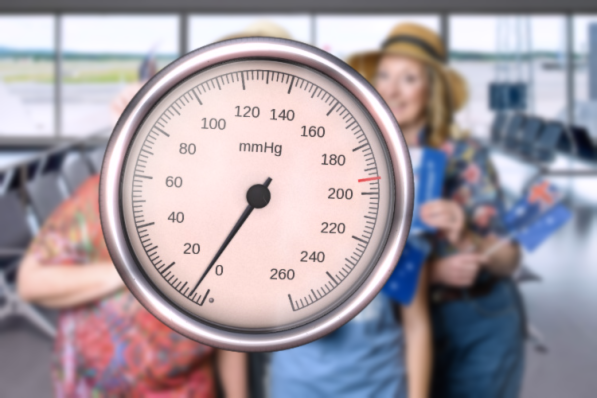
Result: 6
